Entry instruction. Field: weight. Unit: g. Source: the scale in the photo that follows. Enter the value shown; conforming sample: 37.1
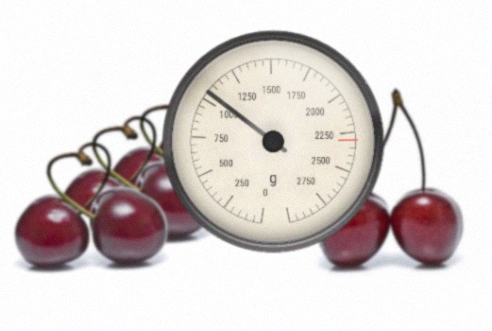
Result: 1050
